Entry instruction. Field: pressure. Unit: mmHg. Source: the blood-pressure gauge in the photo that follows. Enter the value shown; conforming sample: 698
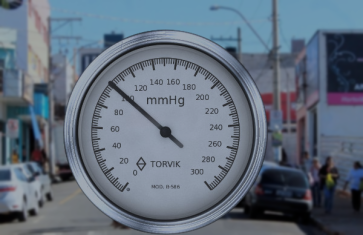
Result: 100
